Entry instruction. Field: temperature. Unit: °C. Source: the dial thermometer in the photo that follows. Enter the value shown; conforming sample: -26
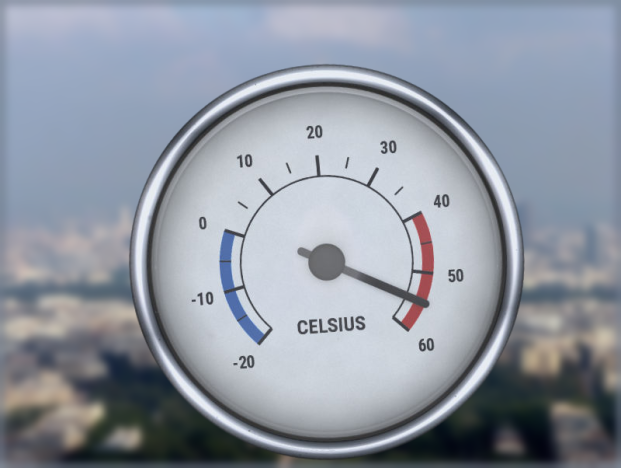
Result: 55
